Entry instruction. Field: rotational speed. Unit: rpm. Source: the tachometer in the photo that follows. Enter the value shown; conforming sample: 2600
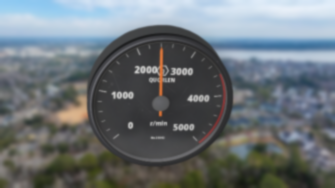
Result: 2400
